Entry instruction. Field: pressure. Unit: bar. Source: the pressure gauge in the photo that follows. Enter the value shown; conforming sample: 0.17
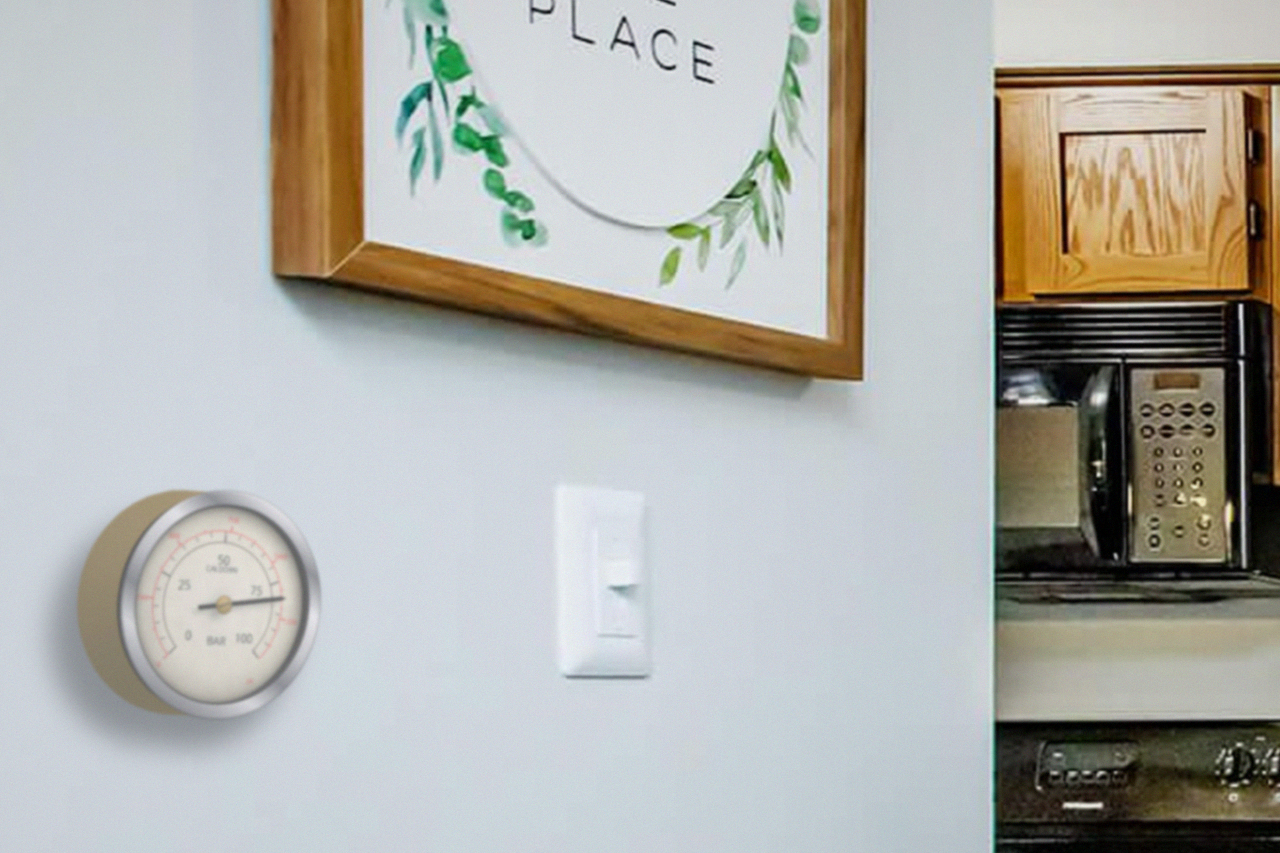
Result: 80
